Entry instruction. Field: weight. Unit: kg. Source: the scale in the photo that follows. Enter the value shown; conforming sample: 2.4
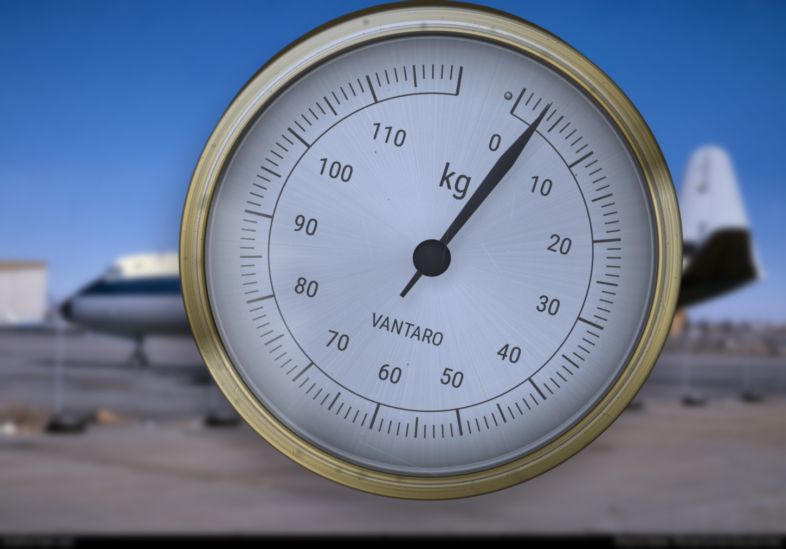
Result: 3
